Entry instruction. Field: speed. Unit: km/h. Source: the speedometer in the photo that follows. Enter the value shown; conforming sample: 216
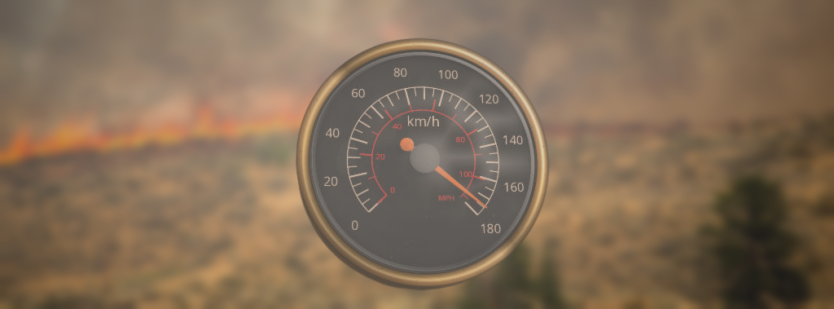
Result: 175
